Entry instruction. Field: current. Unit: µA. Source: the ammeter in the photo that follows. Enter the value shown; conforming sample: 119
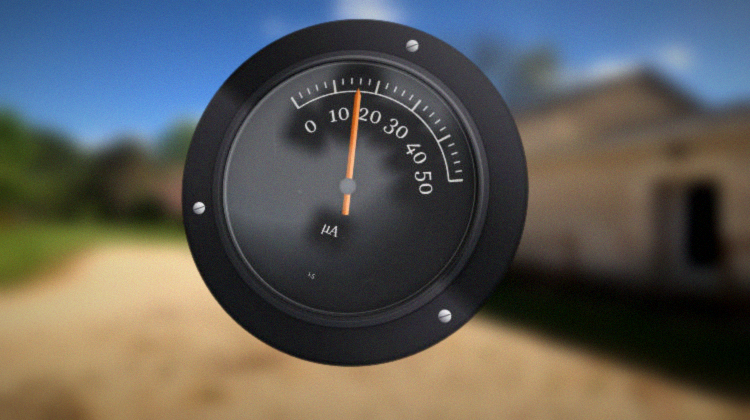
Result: 16
